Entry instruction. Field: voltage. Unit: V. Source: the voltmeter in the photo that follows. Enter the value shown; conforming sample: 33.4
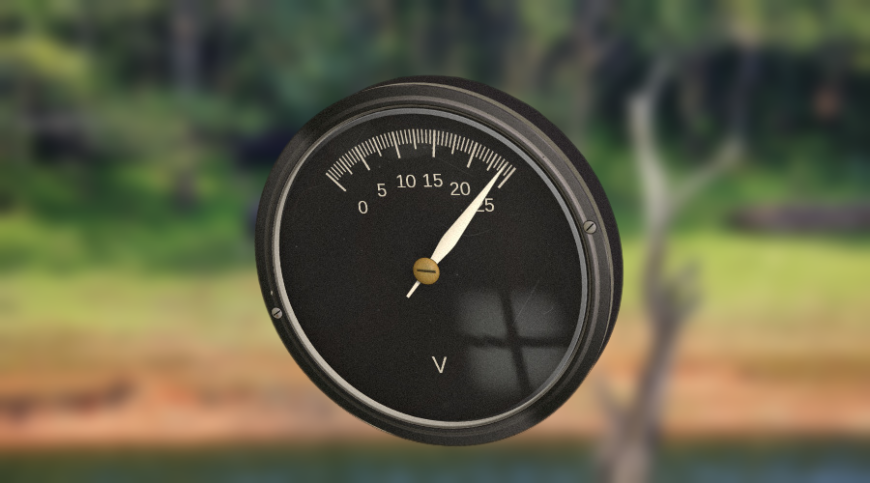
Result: 24
